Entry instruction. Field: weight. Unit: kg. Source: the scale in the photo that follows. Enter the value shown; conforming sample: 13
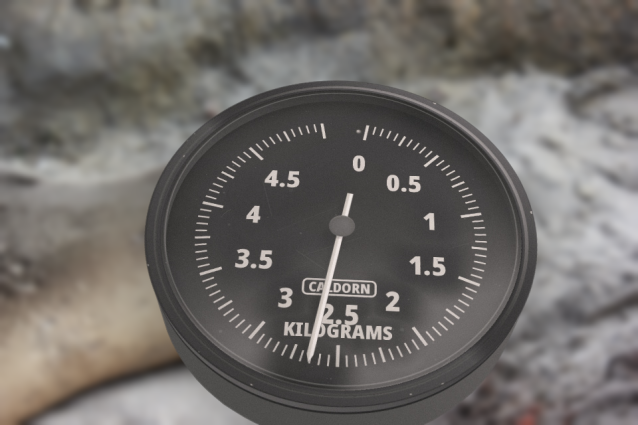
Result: 2.65
